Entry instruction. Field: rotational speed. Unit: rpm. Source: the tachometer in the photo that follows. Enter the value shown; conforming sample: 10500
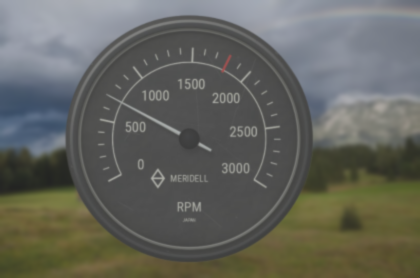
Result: 700
